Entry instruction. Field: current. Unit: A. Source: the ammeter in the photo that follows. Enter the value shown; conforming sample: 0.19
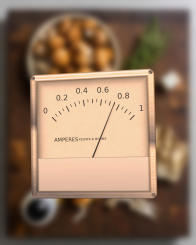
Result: 0.75
